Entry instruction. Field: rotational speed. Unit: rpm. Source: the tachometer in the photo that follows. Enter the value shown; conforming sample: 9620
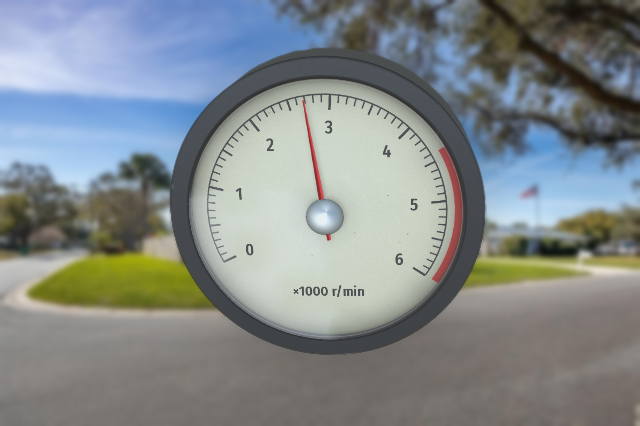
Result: 2700
